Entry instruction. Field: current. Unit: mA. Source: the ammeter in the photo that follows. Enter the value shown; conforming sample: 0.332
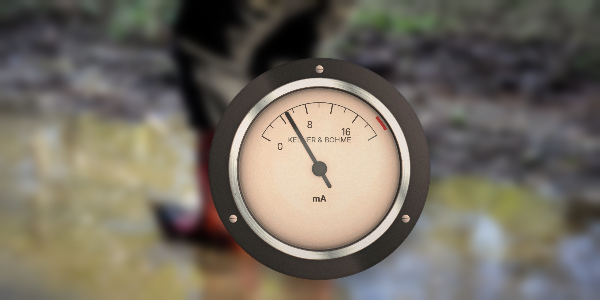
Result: 5
